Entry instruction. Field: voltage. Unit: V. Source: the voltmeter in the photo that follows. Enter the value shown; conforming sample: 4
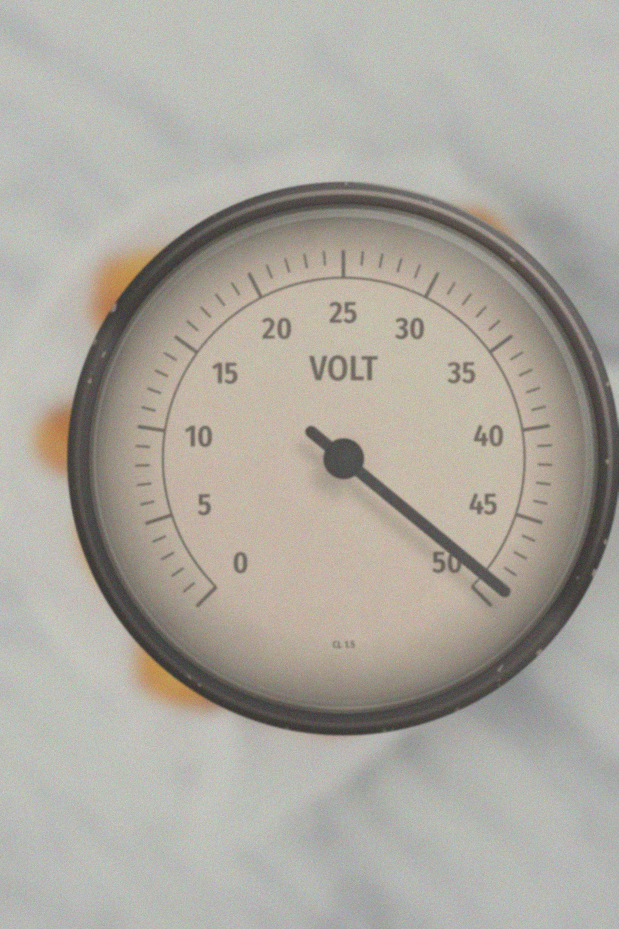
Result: 49
